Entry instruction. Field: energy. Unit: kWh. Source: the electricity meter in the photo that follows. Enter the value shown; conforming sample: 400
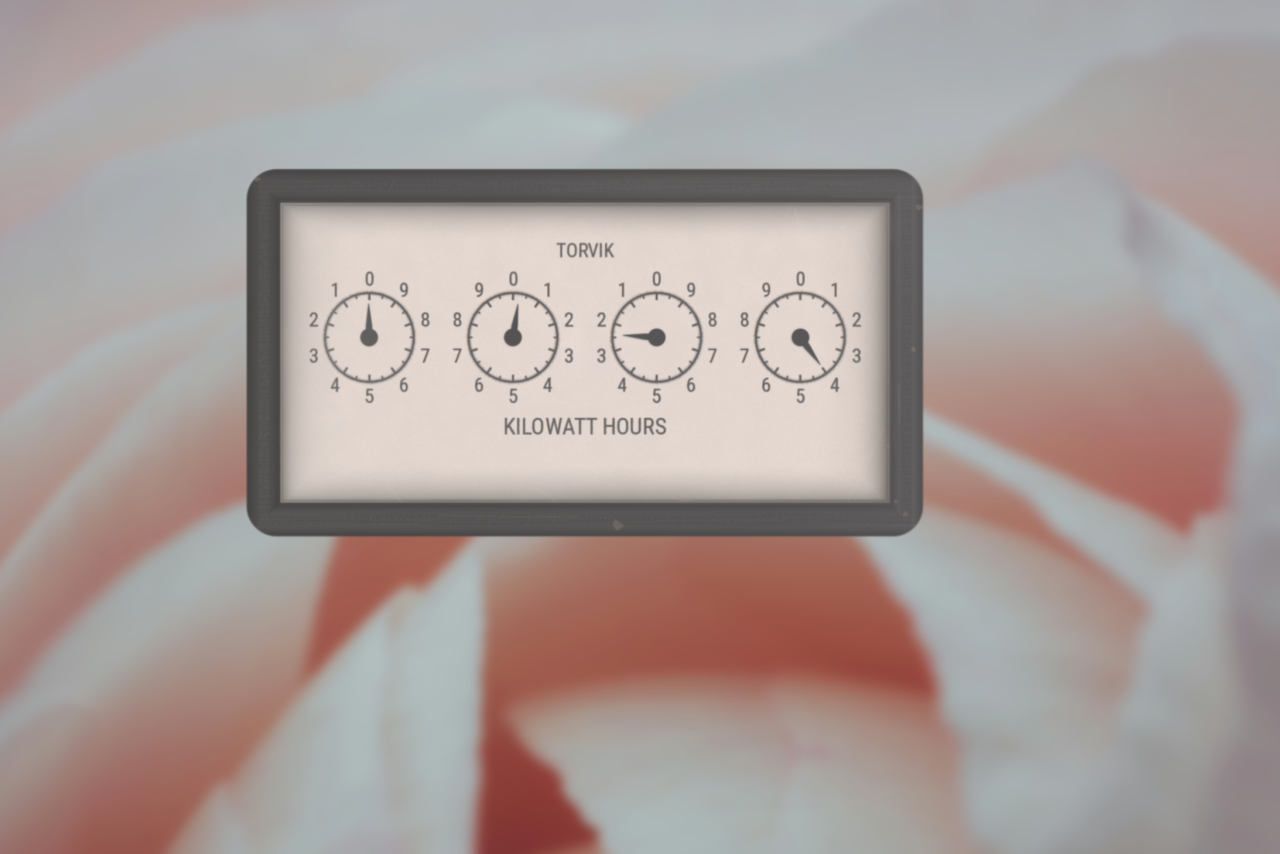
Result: 24
